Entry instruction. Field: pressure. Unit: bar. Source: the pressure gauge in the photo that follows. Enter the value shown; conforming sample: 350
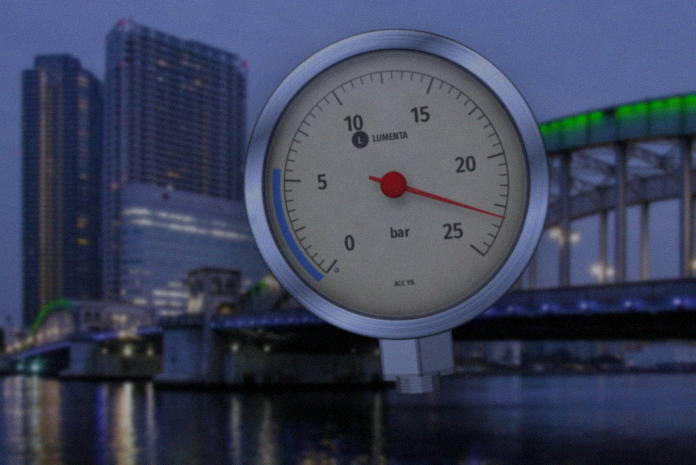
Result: 23
